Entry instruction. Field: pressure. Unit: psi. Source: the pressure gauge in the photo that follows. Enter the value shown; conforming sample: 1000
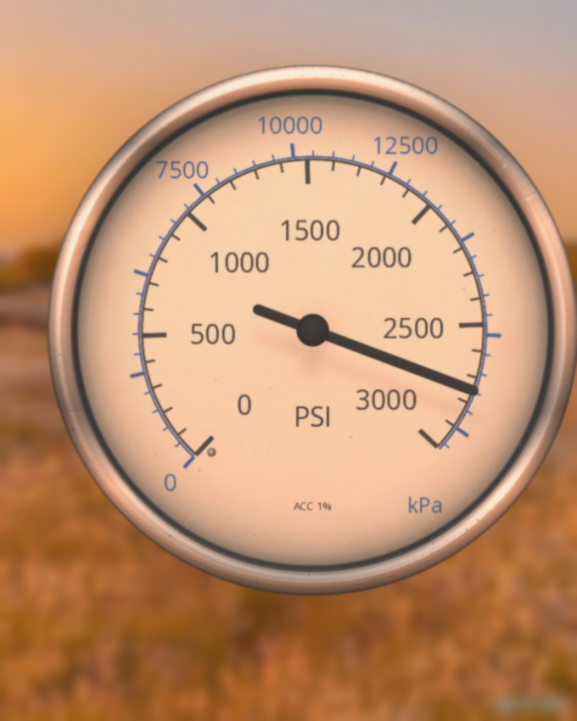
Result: 2750
